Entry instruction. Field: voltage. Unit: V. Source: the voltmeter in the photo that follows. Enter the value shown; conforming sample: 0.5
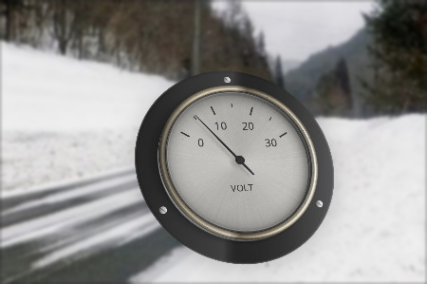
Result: 5
